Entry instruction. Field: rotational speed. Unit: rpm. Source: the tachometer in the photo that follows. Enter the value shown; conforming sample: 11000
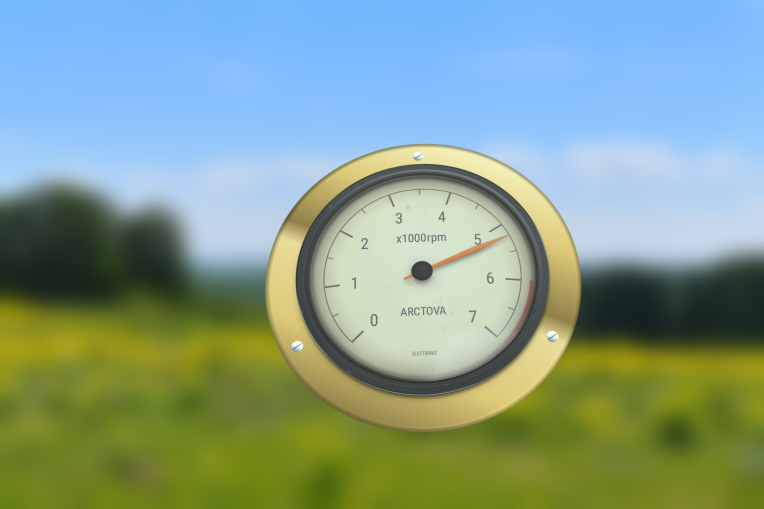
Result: 5250
